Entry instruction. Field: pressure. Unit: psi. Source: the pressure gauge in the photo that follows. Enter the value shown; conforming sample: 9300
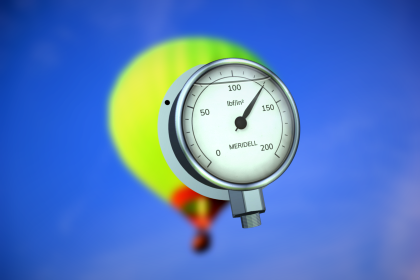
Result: 130
